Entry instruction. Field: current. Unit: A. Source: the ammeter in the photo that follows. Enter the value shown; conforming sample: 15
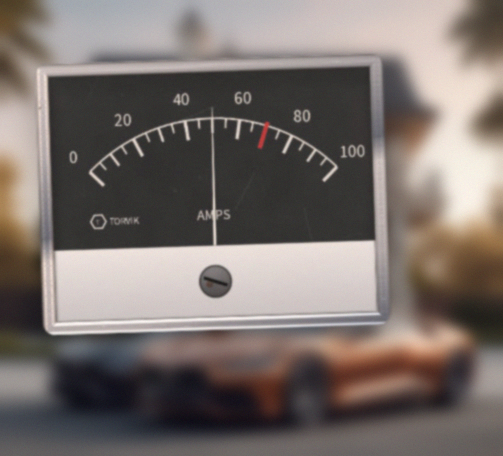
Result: 50
